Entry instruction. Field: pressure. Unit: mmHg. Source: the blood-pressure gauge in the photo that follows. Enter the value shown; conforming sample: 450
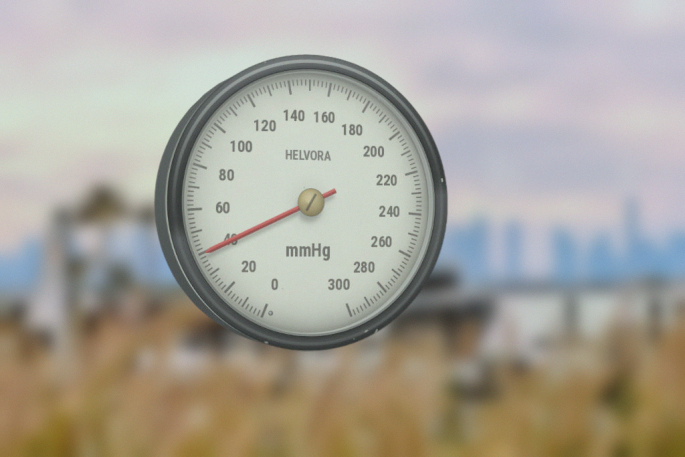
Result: 40
